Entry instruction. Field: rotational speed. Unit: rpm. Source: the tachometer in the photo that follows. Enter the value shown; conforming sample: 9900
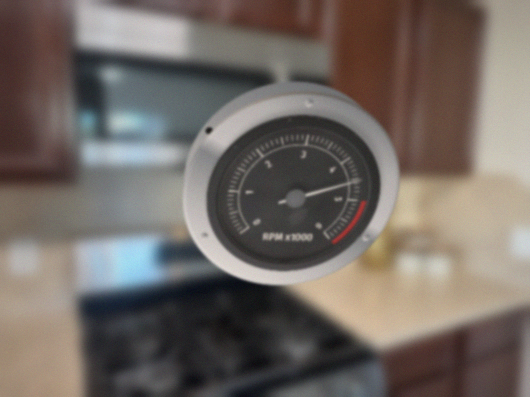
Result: 4500
